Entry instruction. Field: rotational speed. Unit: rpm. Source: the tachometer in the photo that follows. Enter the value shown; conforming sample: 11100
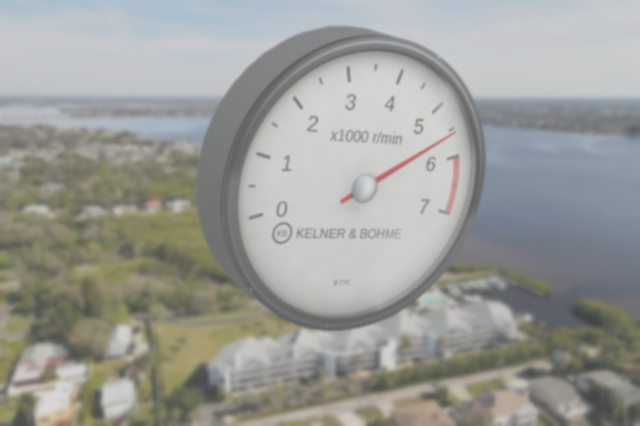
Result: 5500
